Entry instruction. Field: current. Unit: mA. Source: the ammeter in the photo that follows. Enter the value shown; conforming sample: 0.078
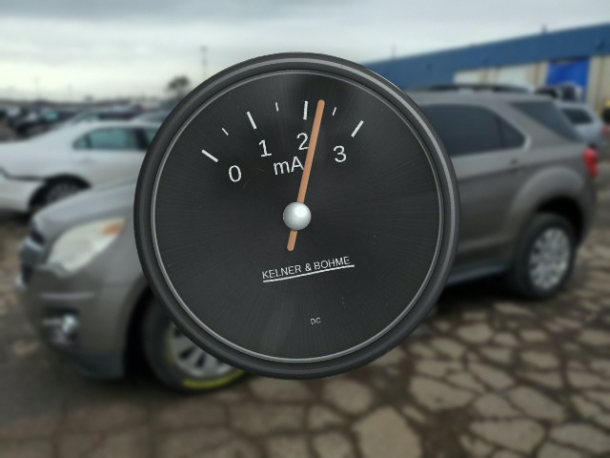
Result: 2.25
